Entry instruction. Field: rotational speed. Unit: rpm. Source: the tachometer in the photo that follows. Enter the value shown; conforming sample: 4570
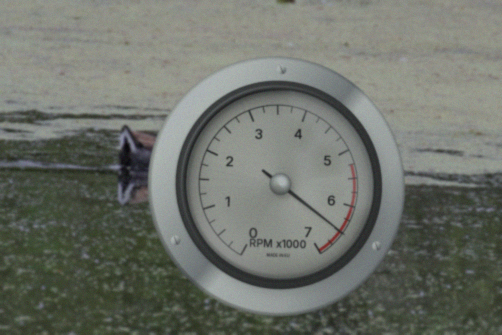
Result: 6500
